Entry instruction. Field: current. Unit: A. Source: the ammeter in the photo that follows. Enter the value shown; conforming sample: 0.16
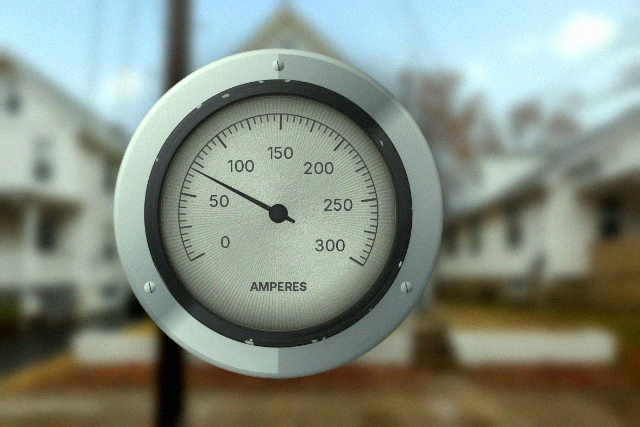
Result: 70
